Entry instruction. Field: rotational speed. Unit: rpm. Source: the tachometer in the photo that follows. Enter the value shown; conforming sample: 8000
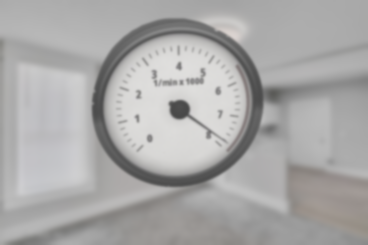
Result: 7800
